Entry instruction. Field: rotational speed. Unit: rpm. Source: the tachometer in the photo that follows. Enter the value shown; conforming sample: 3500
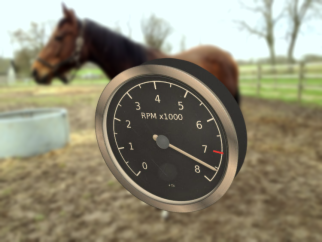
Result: 7500
